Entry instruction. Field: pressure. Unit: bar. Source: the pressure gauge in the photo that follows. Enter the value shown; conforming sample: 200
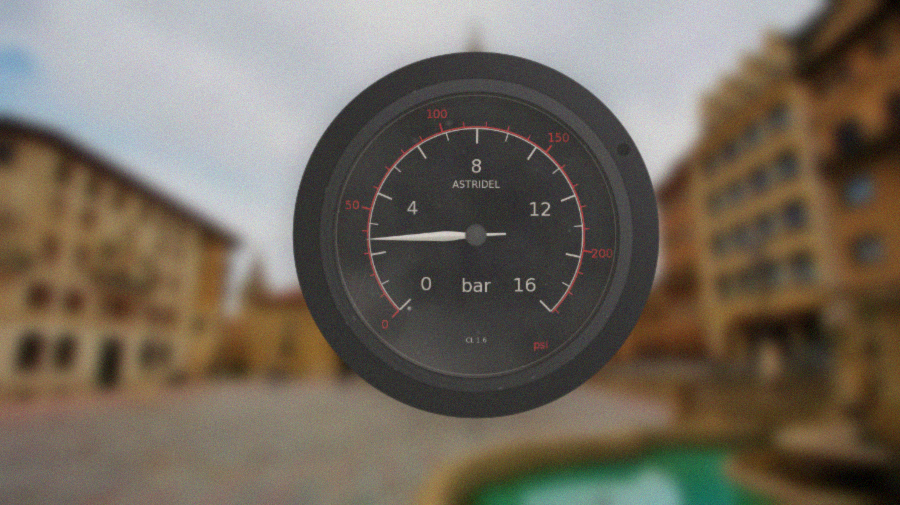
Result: 2.5
